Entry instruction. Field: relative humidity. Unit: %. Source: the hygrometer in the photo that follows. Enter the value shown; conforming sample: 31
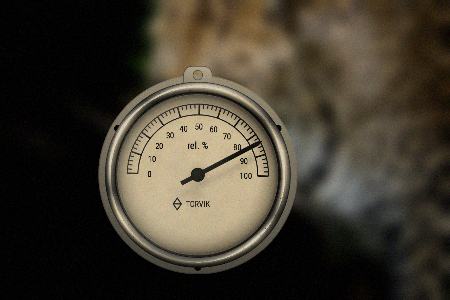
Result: 84
